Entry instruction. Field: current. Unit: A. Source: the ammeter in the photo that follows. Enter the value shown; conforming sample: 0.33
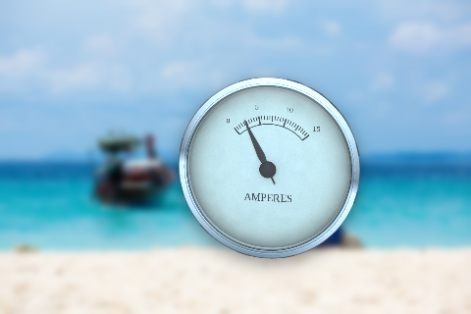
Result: 2.5
